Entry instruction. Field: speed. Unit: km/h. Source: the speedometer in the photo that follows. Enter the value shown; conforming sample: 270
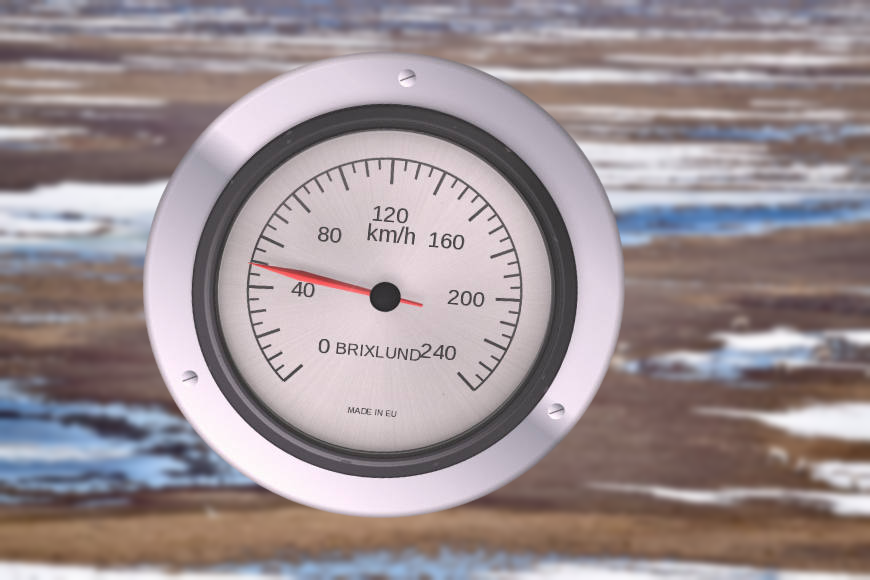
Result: 50
